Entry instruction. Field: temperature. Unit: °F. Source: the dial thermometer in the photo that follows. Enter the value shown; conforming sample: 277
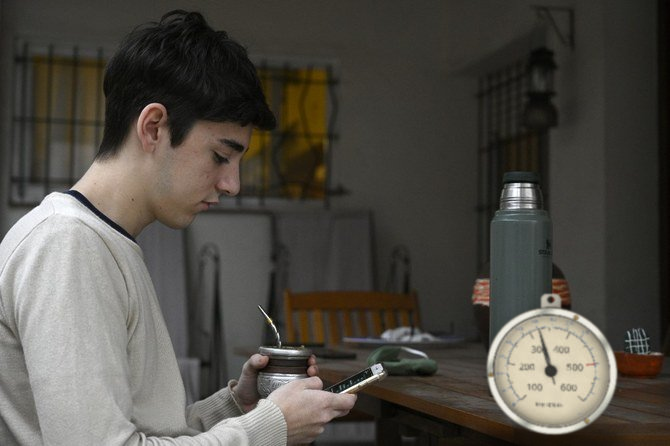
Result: 325
